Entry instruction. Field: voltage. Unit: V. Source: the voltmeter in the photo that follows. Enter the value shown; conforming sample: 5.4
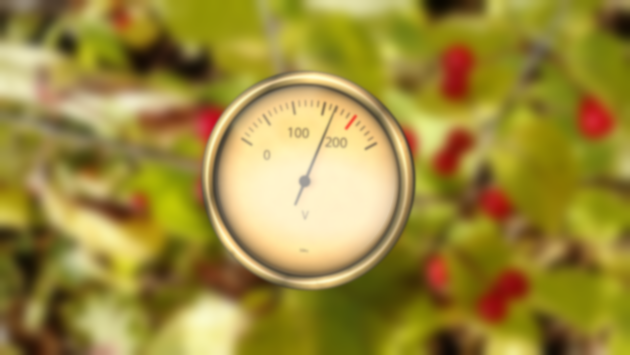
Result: 170
